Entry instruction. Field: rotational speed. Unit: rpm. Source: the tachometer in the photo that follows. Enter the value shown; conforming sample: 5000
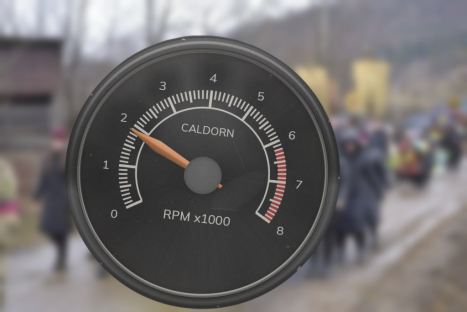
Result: 1900
